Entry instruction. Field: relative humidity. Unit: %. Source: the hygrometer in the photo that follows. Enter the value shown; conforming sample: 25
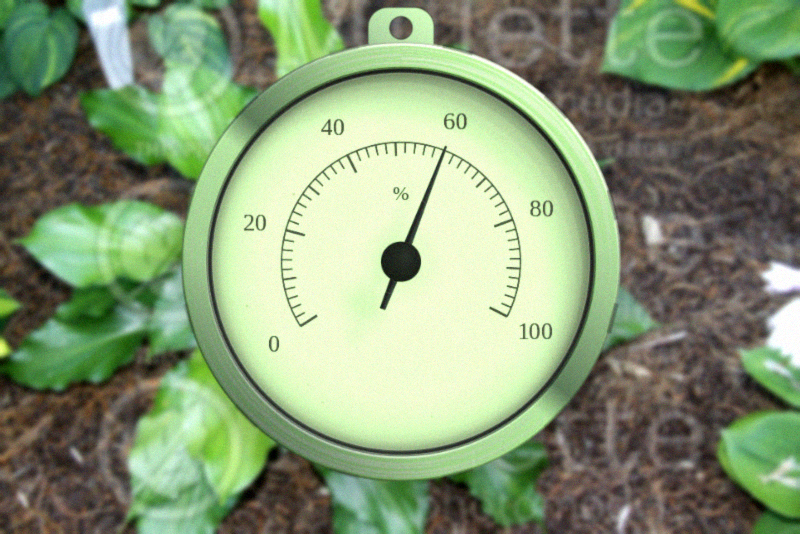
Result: 60
